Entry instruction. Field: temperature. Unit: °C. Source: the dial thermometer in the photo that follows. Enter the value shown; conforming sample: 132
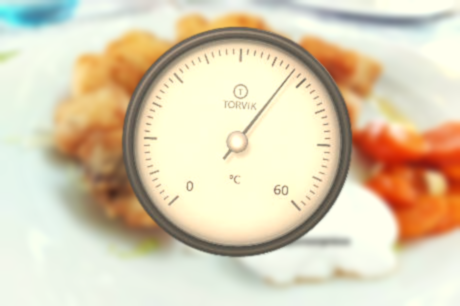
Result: 38
